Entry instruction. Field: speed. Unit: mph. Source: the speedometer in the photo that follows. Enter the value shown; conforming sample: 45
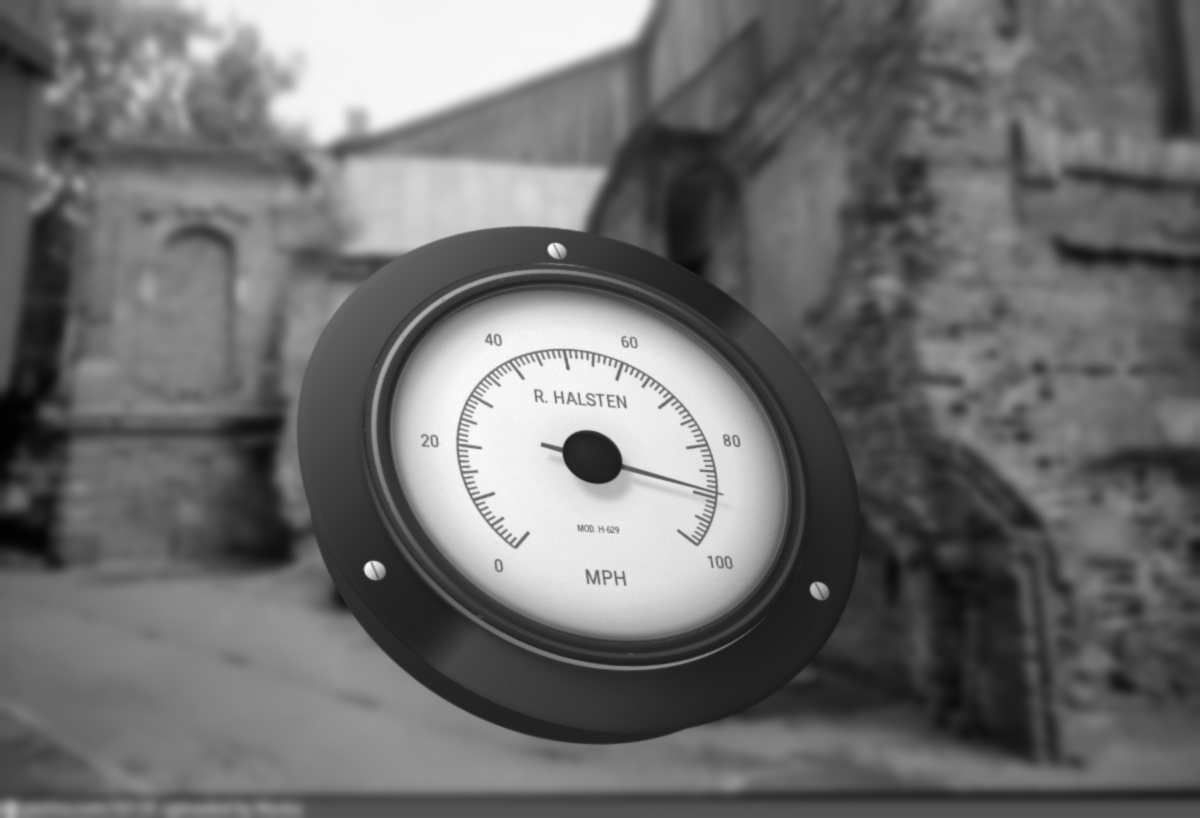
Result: 90
